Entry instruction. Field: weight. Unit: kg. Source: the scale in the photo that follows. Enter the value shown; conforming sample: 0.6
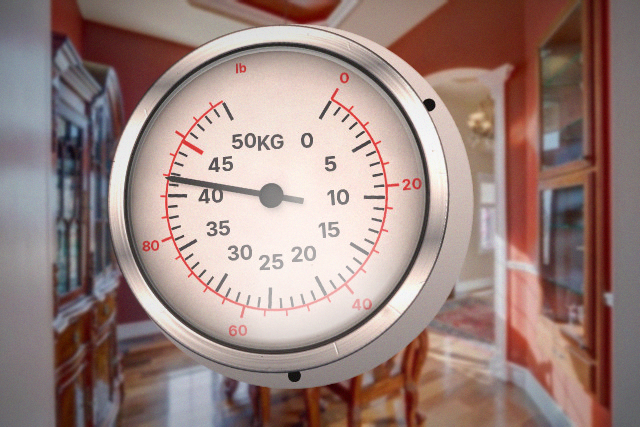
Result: 41.5
